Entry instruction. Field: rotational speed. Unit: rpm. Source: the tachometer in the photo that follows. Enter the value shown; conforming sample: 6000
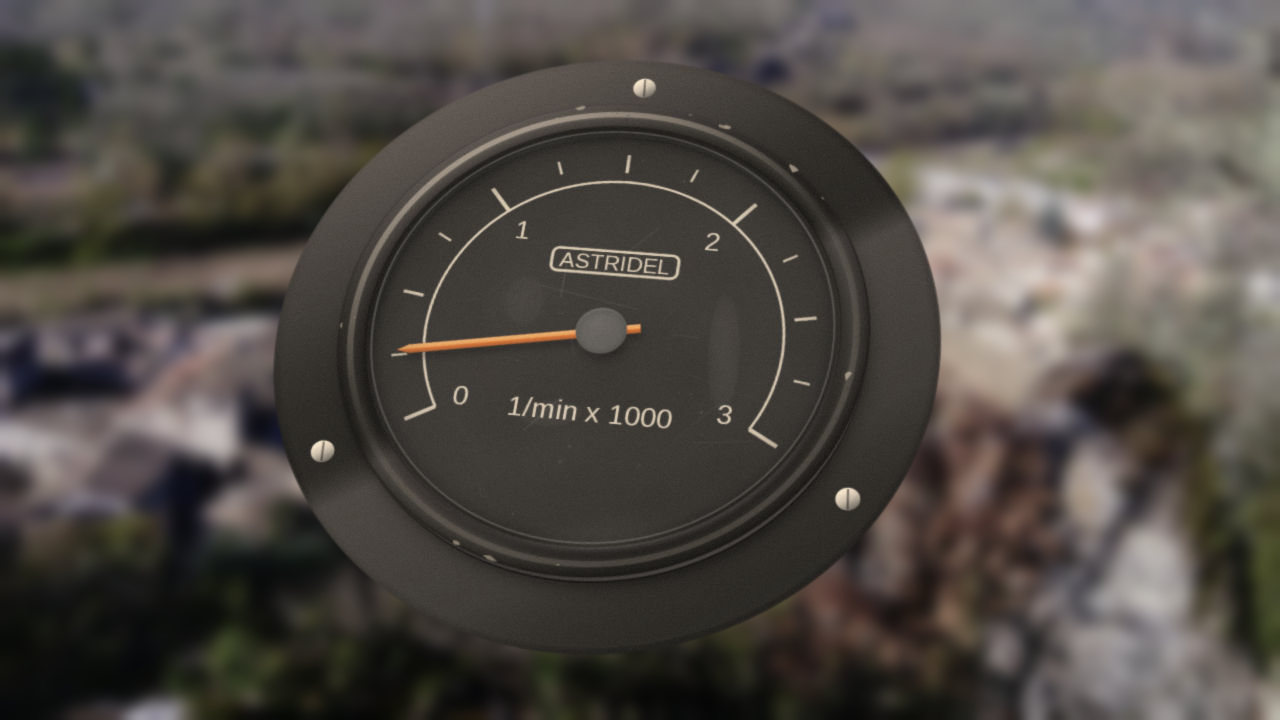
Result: 250
